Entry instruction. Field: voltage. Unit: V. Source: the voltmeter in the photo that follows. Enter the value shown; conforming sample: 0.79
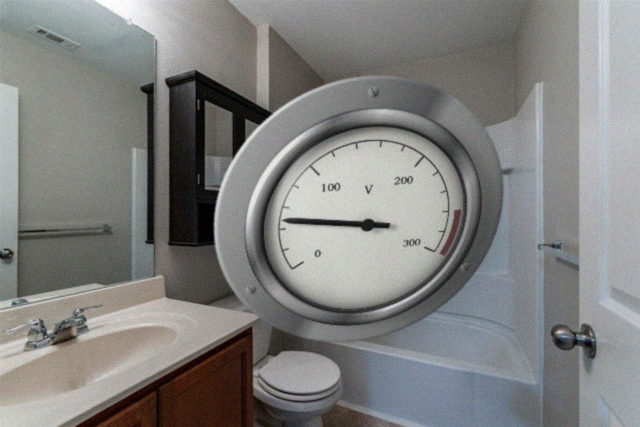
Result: 50
